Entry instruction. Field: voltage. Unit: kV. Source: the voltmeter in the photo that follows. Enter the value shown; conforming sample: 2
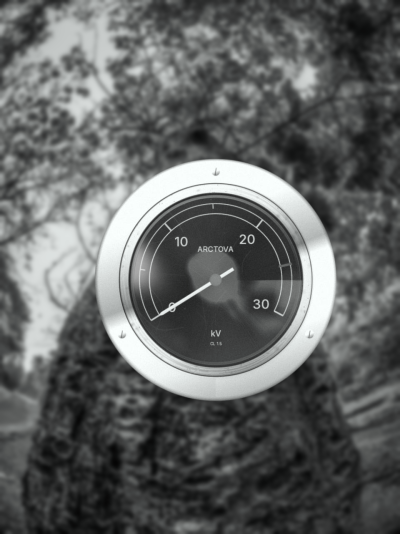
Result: 0
